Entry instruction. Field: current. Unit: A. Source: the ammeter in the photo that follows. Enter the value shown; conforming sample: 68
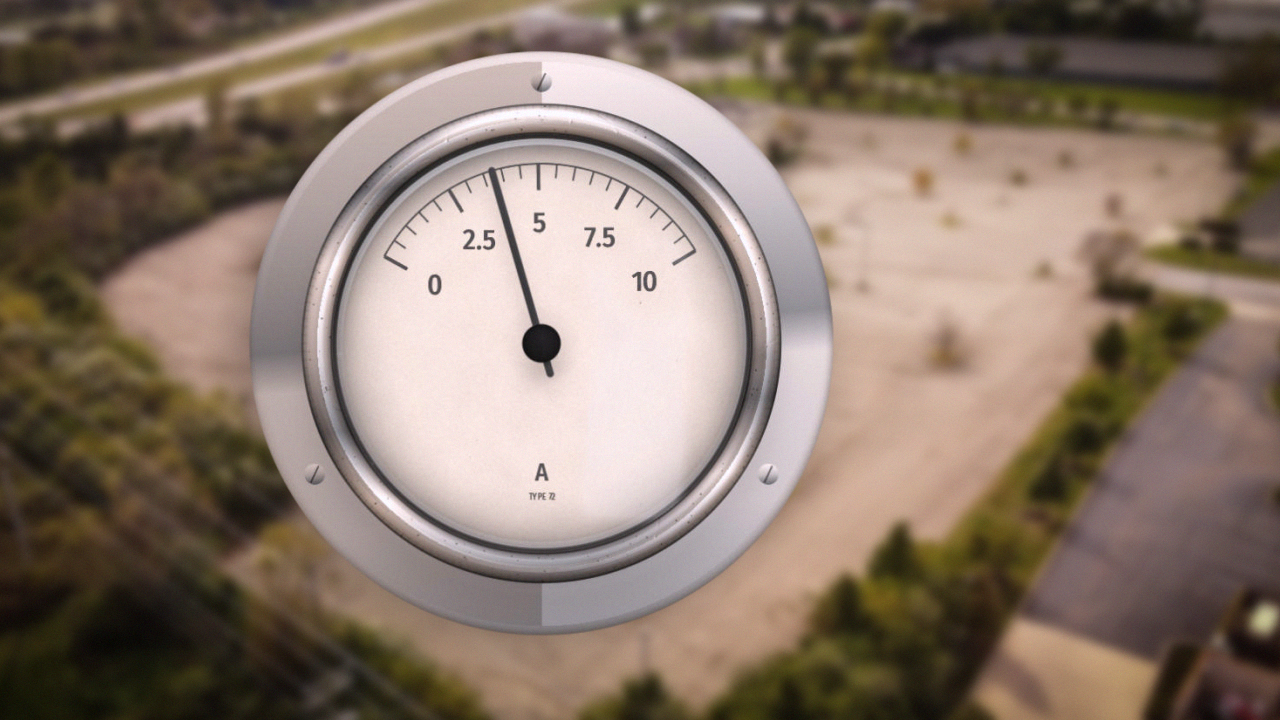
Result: 3.75
